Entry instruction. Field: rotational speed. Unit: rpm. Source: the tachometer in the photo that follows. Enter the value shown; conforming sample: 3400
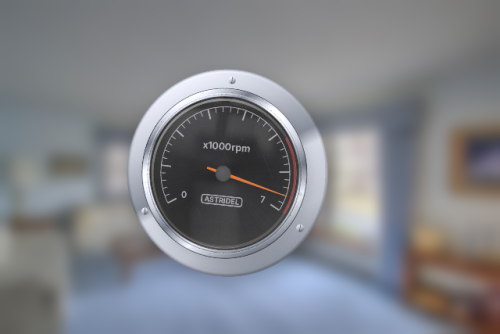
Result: 6600
